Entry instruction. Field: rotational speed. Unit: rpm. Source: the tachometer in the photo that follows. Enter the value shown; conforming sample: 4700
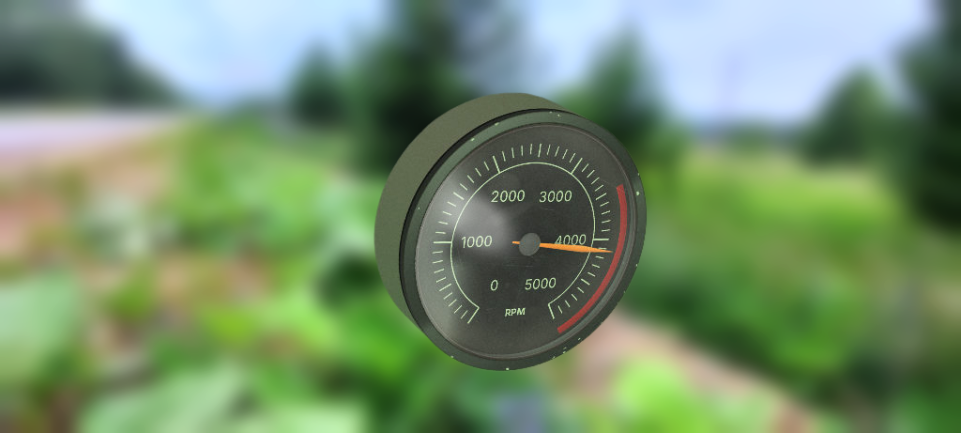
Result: 4100
